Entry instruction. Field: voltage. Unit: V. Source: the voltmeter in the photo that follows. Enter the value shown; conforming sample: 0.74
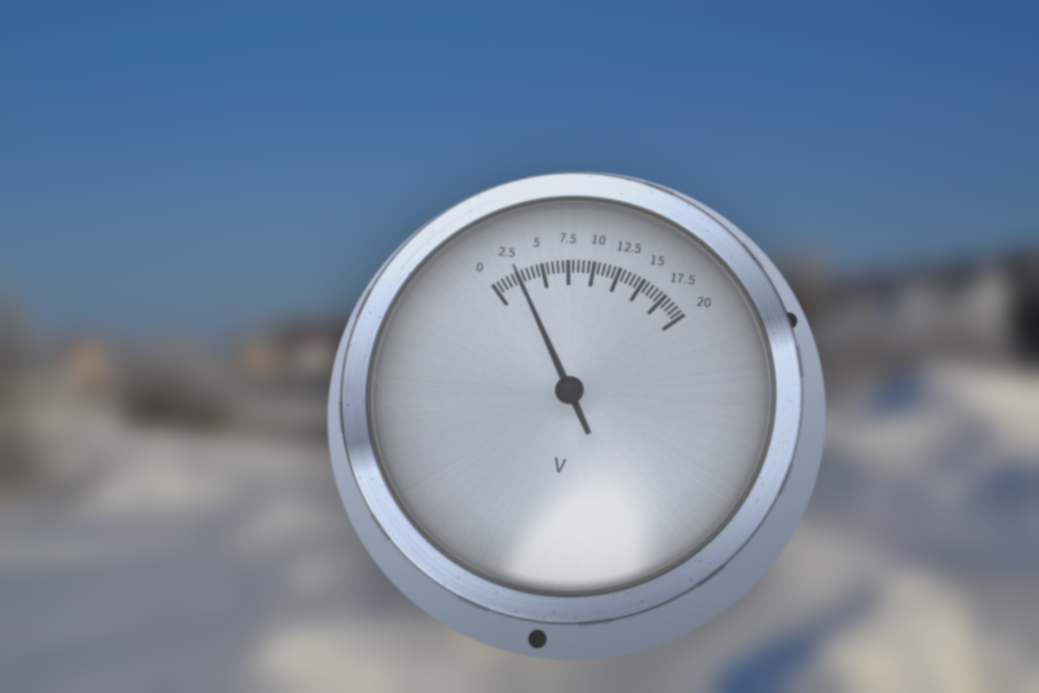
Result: 2.5
